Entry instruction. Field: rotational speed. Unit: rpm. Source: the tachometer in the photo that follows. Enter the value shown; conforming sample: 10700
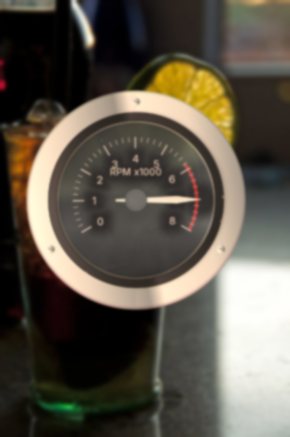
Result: 7000
